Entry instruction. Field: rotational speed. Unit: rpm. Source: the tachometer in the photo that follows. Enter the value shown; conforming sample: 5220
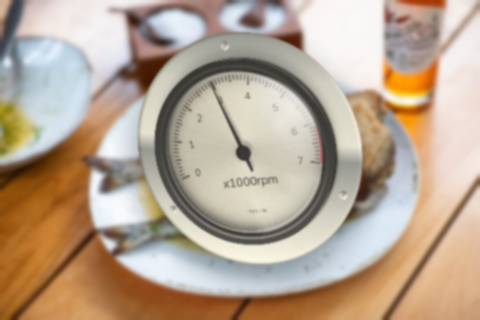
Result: 3000
